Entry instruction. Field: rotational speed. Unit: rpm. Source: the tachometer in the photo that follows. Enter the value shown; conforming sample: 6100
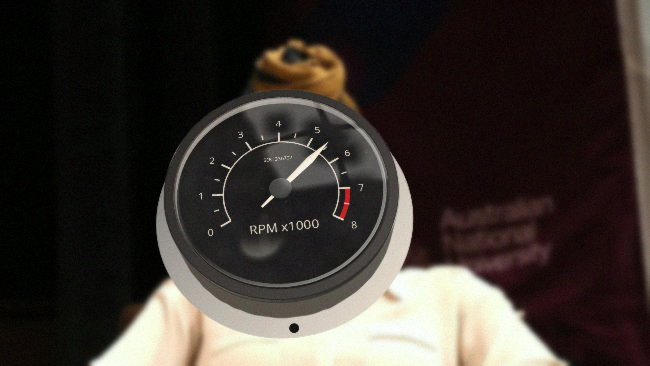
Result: 5500
